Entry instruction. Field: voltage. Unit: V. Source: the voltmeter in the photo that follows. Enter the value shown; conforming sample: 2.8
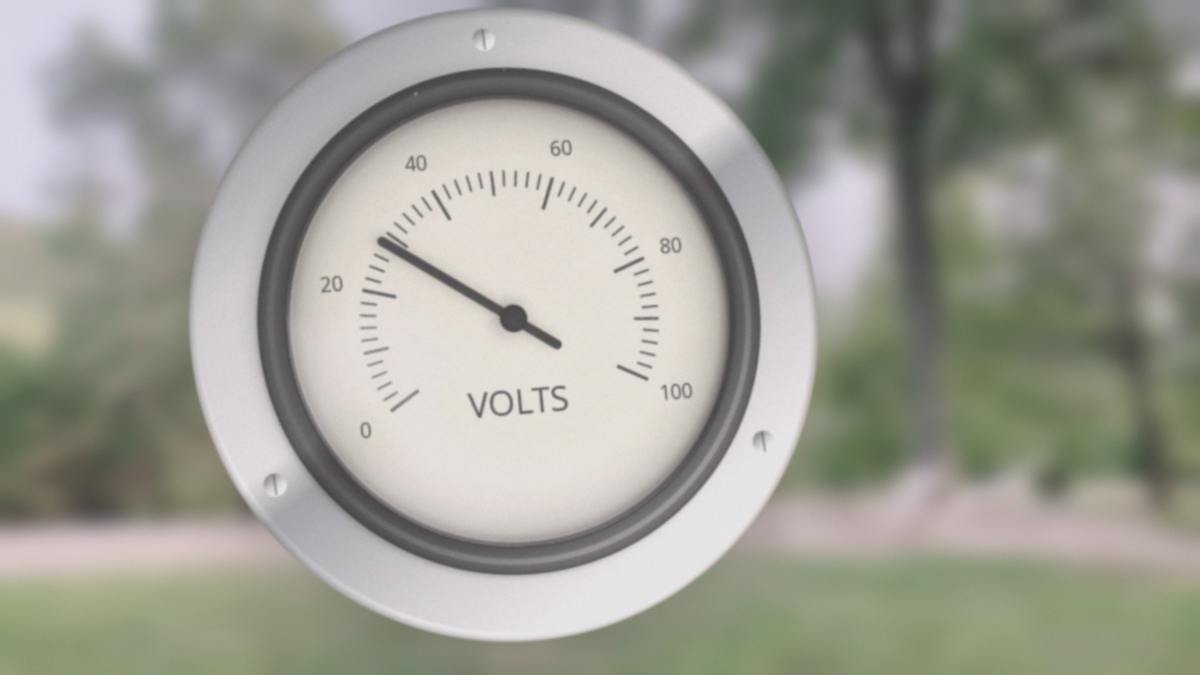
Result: 28
